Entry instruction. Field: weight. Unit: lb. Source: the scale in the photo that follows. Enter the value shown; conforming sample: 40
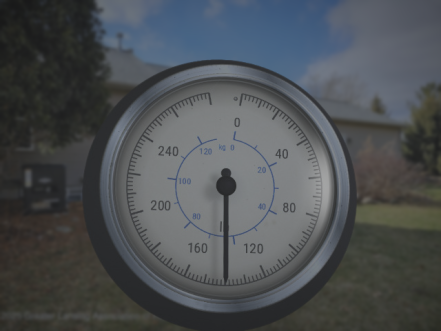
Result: 140
